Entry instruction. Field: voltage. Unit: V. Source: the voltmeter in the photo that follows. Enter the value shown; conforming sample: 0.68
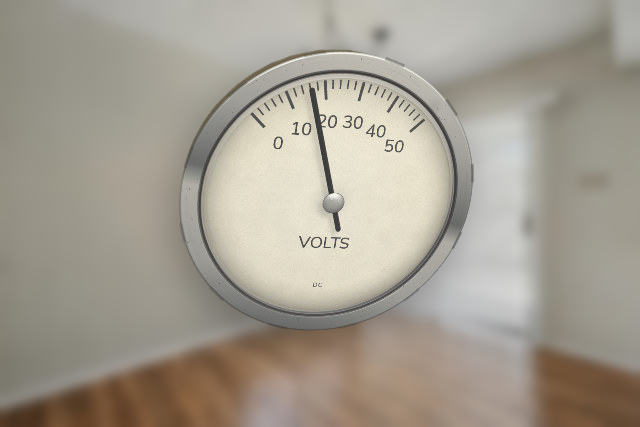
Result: 16
